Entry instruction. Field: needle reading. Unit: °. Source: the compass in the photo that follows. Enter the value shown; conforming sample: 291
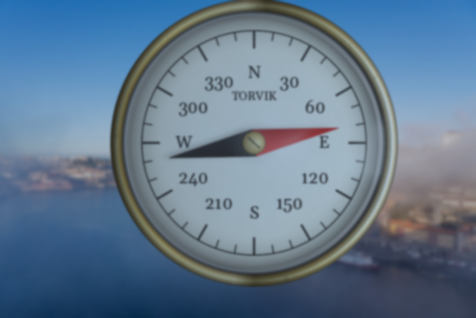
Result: 80
